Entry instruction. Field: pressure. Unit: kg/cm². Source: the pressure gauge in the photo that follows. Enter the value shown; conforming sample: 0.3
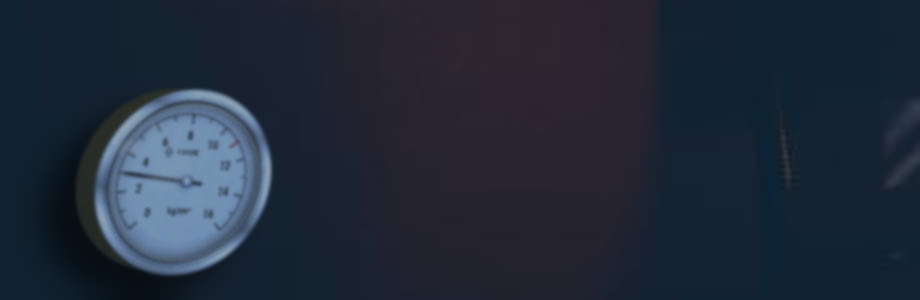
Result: 3
